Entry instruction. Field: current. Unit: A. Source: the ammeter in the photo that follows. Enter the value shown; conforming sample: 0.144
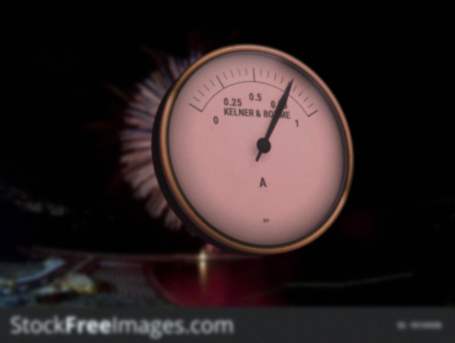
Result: 0.75
